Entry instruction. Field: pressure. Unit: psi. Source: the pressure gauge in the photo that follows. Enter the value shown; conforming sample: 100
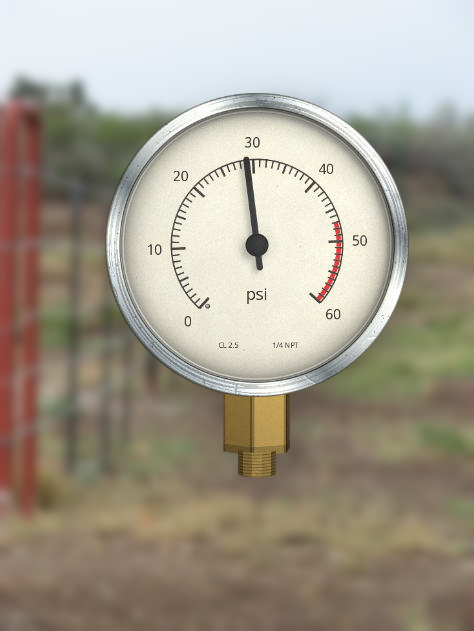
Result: 29
